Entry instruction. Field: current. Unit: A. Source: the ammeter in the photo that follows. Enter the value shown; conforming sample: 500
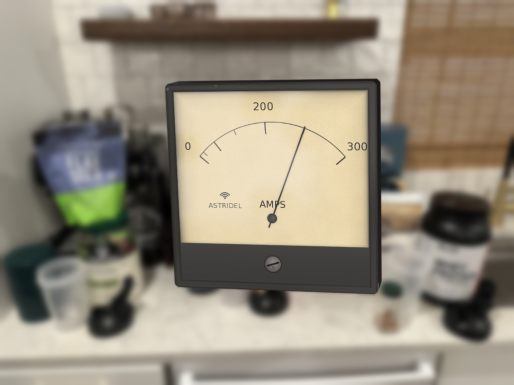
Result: 250
